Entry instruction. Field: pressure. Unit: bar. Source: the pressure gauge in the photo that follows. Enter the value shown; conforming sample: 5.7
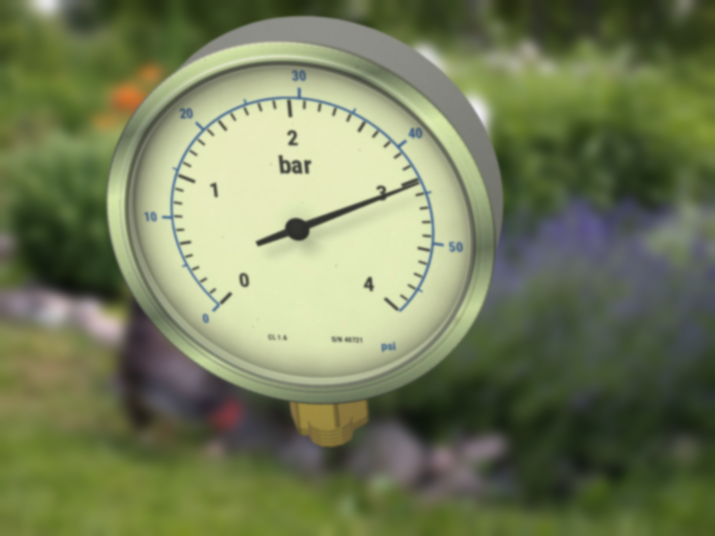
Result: 3
